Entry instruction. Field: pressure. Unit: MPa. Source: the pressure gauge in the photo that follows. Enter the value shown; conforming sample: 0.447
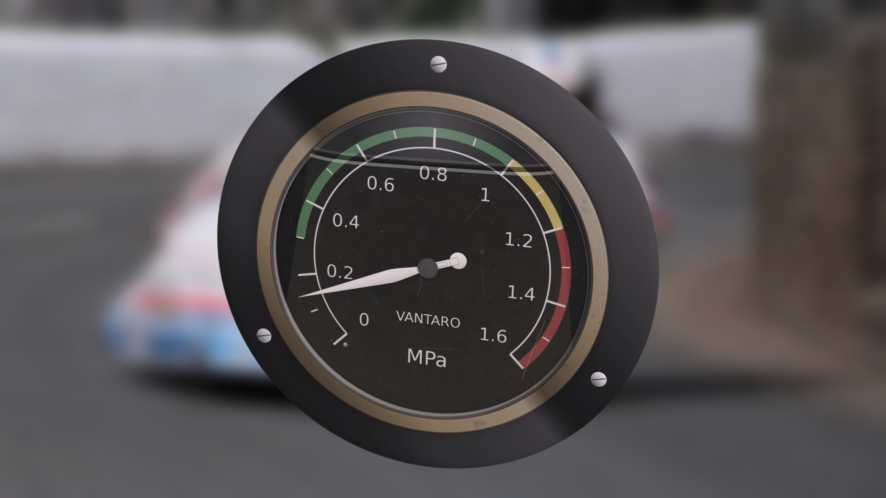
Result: 0.15
